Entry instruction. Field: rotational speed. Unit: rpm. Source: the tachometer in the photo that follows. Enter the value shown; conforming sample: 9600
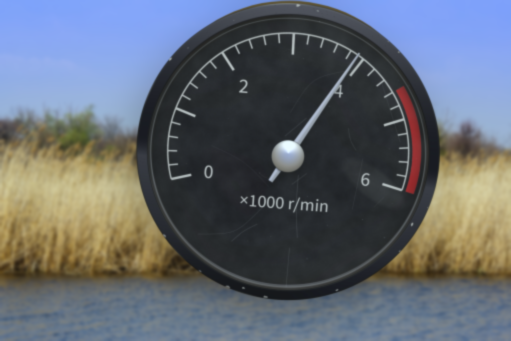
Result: 3900
